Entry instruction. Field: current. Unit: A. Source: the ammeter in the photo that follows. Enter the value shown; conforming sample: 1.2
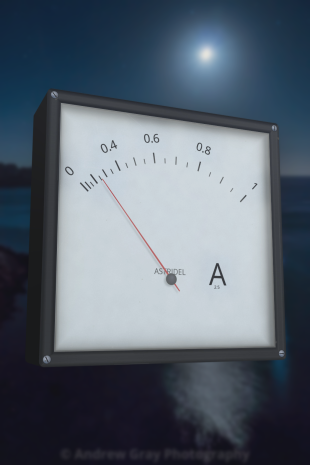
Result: 0.25
